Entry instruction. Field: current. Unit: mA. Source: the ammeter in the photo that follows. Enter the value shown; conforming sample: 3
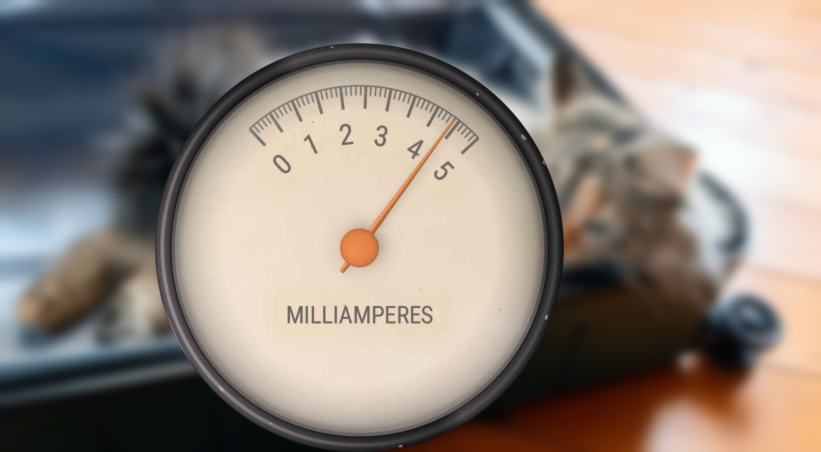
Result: 4.4
